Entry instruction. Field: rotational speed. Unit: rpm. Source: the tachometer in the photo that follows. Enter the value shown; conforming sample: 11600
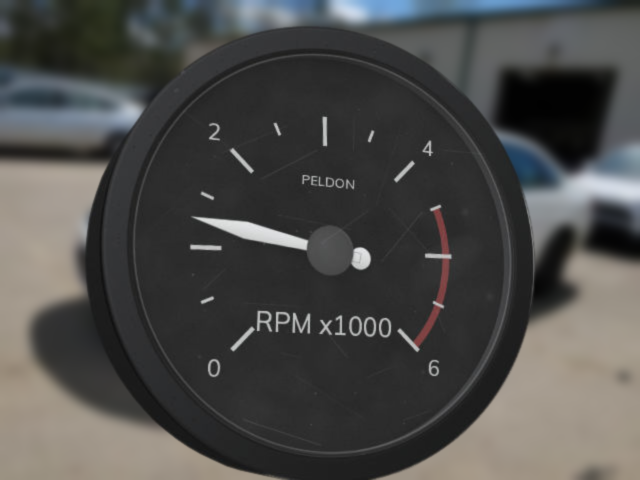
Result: 1250
